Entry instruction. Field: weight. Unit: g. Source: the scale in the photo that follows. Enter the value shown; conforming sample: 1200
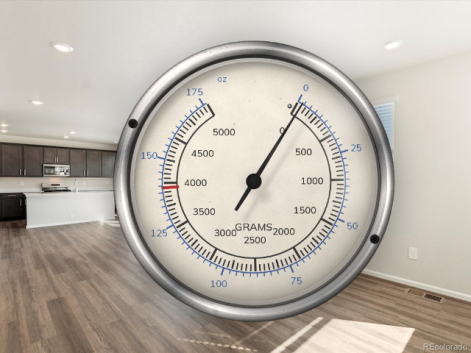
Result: 50
